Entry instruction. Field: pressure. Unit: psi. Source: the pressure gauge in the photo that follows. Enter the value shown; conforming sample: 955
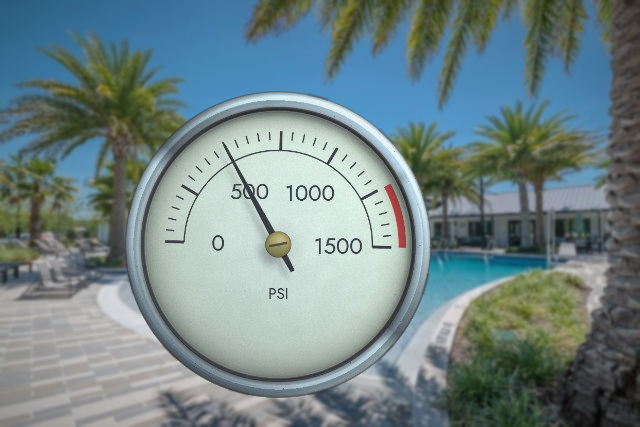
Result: 500
